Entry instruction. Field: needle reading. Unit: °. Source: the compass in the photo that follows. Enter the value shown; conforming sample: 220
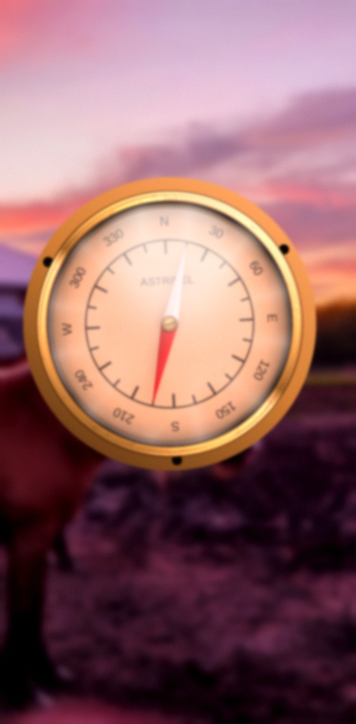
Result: 195
